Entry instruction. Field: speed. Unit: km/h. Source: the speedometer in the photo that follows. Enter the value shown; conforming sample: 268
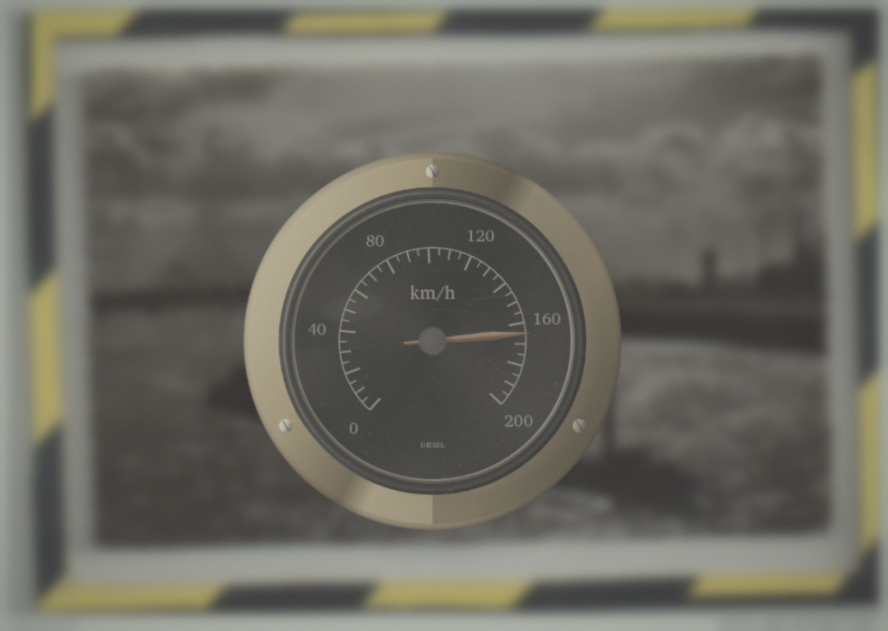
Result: 165
